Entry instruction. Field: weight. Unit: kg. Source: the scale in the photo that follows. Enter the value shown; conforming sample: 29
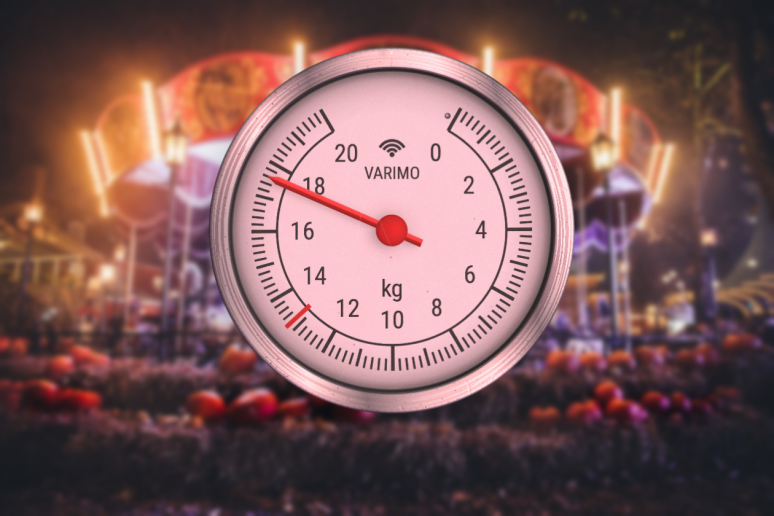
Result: 17.6
